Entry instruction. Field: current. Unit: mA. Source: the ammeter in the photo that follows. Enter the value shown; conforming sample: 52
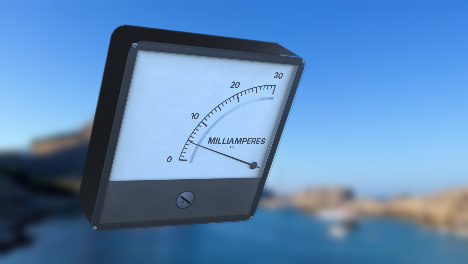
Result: 5
